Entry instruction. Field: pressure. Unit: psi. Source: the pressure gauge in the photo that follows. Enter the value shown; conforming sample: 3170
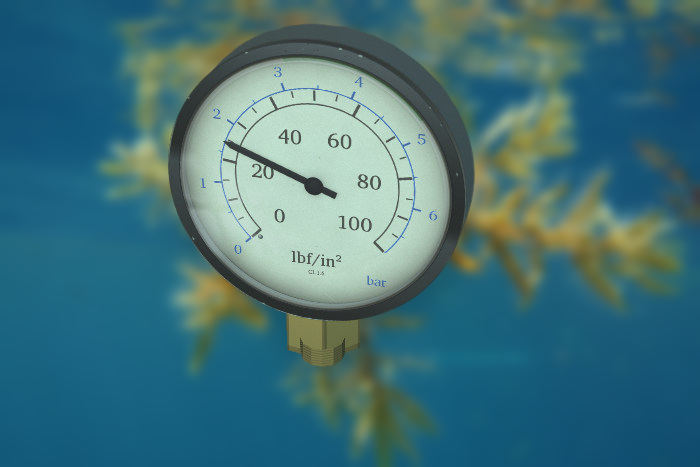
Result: 25
